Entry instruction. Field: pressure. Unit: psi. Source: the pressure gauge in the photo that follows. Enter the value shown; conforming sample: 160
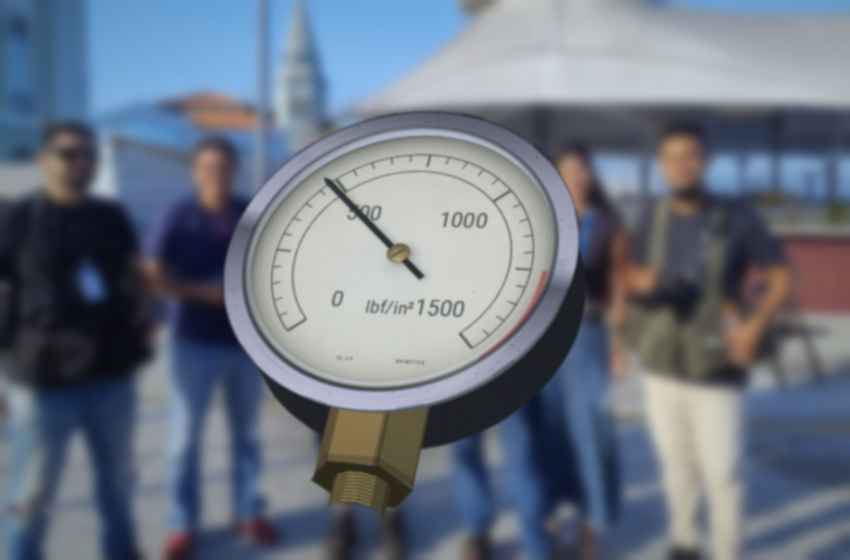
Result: 475
